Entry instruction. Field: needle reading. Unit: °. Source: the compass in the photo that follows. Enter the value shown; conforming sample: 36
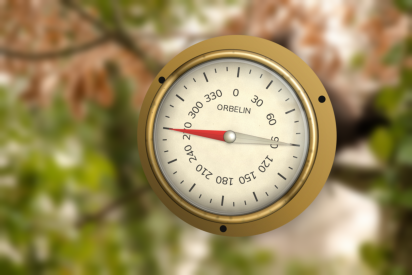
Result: 270
